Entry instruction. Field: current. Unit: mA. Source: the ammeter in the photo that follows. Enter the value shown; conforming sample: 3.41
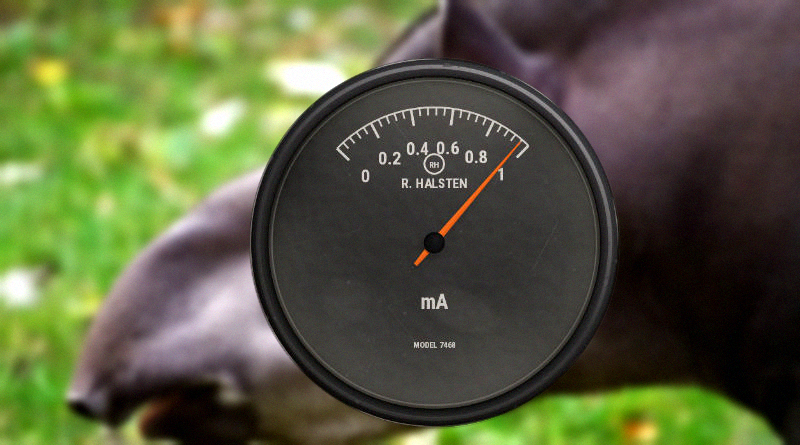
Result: 0.96
